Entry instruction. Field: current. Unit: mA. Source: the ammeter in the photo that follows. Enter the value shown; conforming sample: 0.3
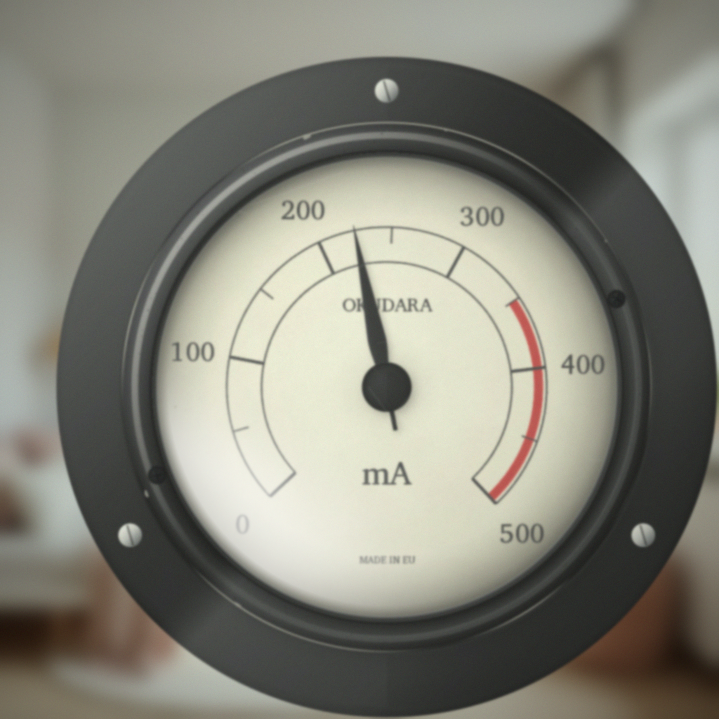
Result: 225
